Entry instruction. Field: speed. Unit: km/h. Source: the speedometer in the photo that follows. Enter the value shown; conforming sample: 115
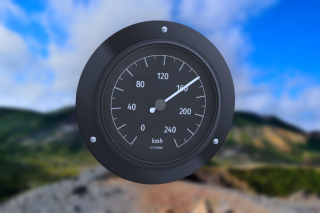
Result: 160
